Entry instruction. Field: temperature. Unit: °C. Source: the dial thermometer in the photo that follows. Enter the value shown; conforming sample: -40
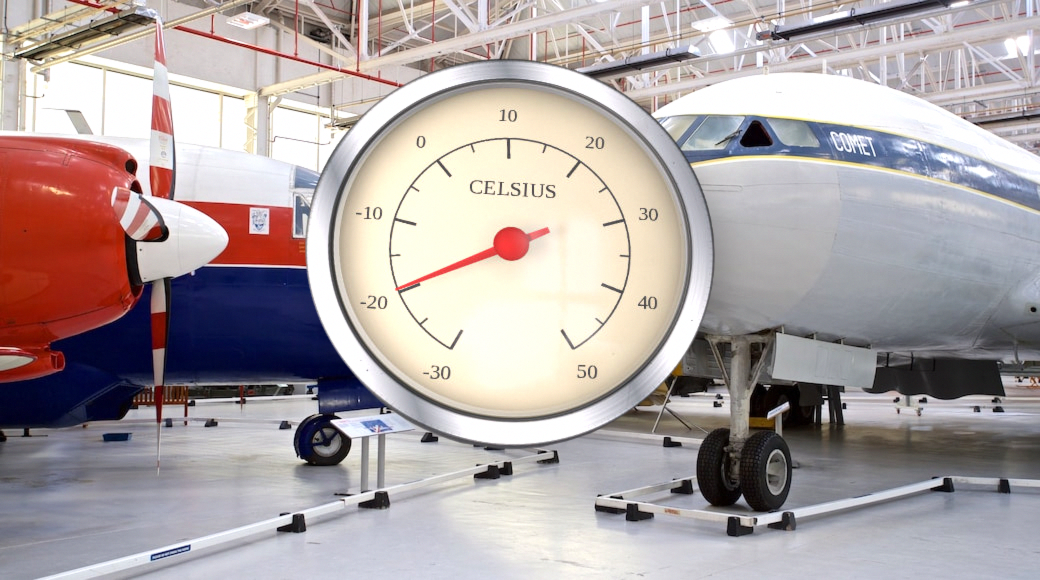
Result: -20
